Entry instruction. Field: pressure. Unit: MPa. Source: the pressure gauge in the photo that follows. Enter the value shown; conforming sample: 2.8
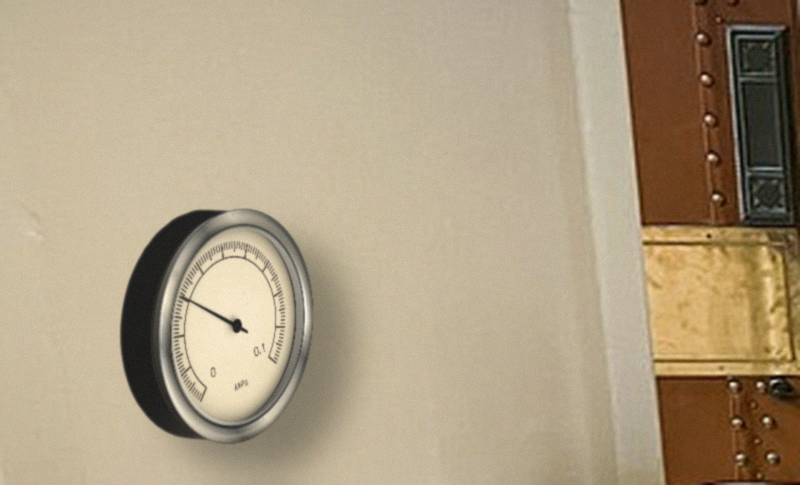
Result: 0.03
